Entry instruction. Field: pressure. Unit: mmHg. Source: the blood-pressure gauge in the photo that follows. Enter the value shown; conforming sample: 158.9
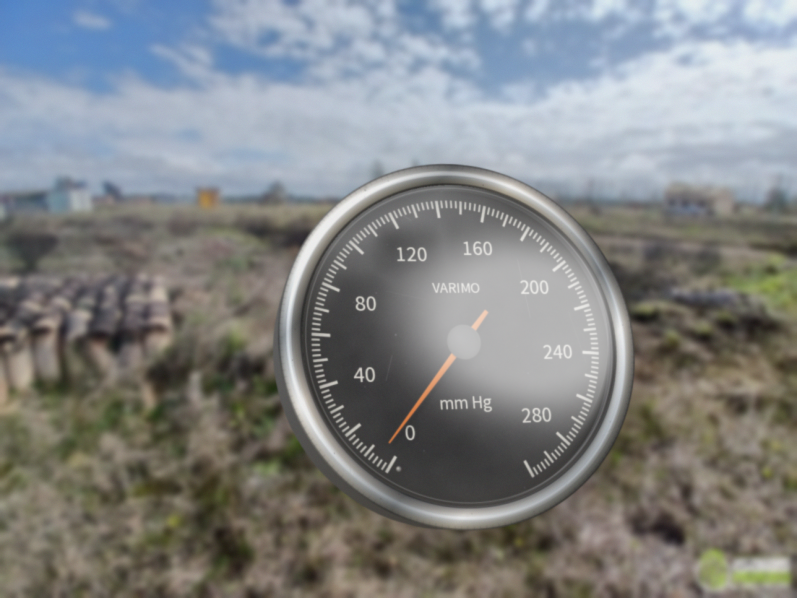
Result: 6
